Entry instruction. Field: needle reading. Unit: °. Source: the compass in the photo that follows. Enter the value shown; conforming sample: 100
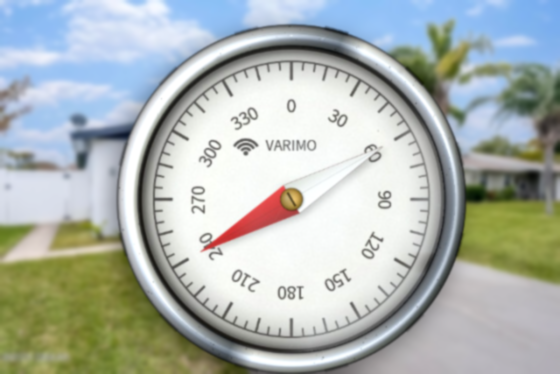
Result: 240
